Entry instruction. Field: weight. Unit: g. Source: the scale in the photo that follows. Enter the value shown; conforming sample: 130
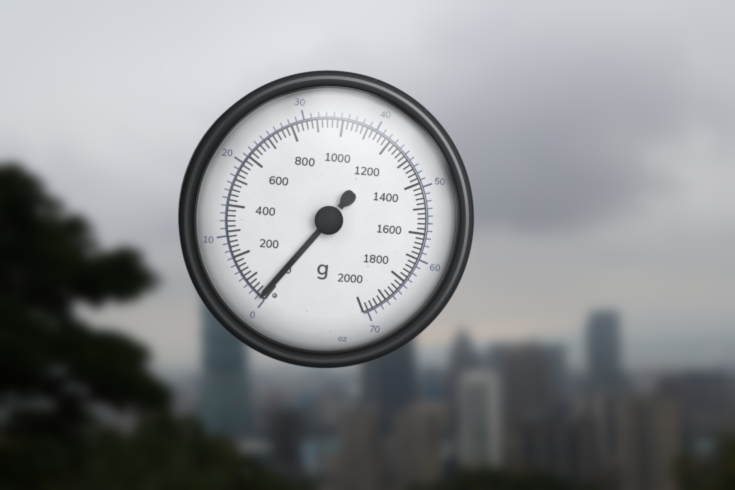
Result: 20
